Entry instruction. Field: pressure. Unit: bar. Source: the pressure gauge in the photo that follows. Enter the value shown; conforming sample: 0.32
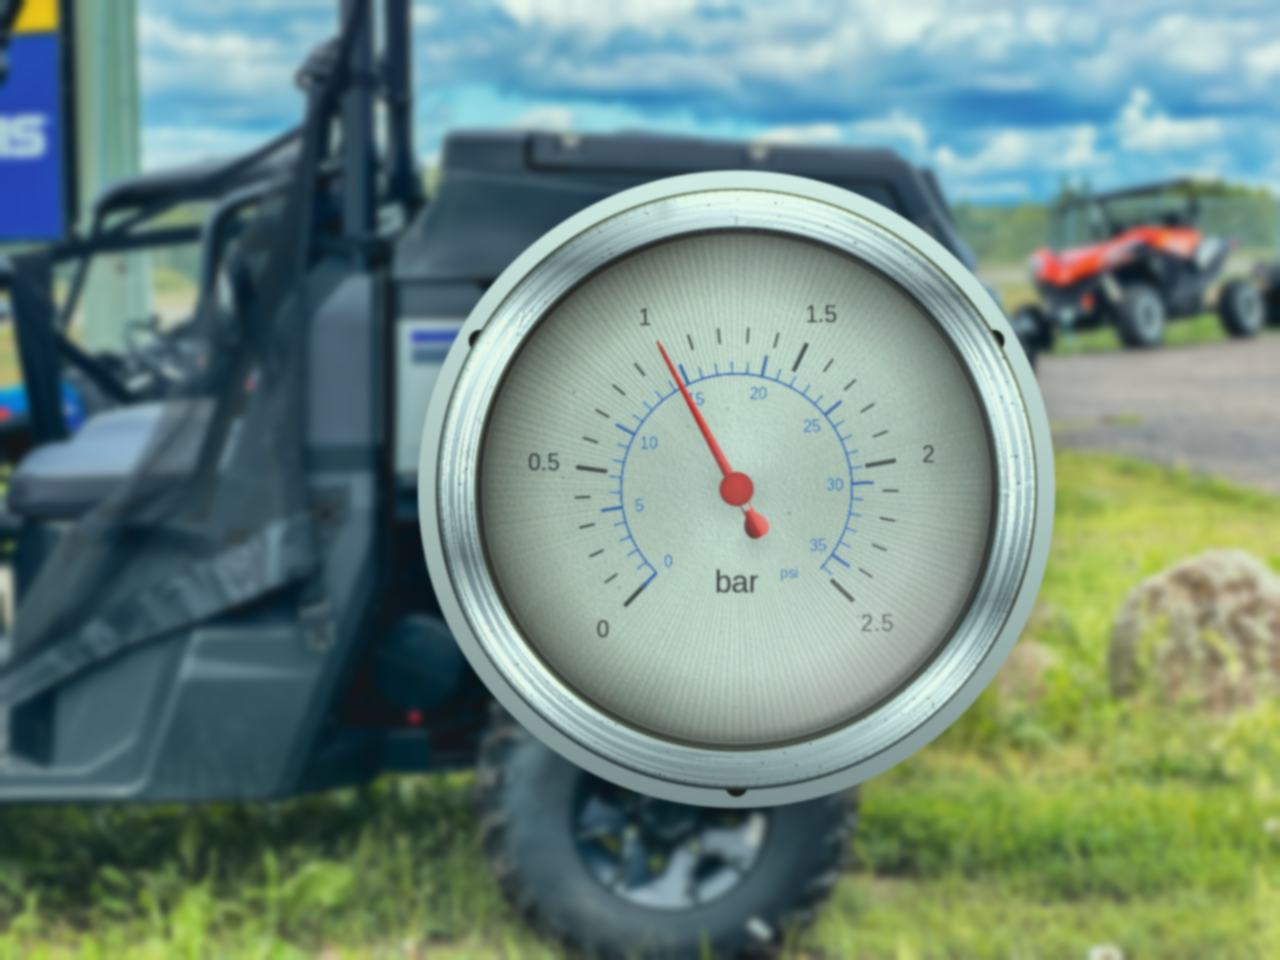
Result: 1
